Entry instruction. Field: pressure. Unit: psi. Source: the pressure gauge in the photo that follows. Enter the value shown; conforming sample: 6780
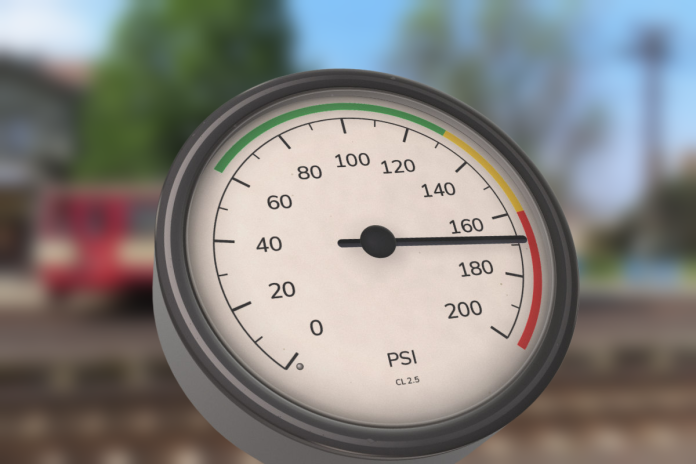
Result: 170
